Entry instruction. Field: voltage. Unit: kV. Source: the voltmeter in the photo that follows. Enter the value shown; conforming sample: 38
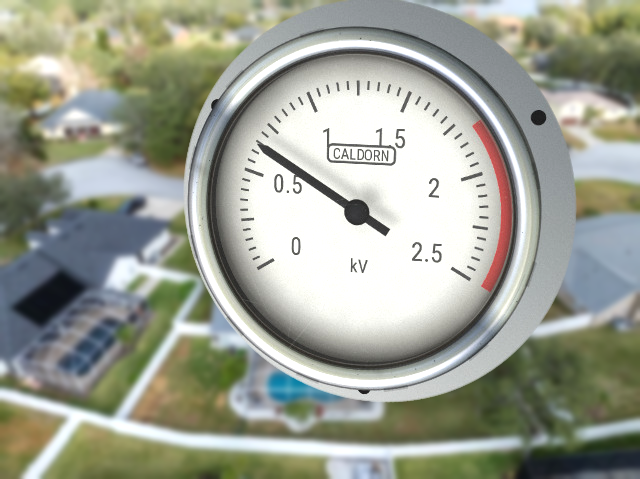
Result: 0.65
